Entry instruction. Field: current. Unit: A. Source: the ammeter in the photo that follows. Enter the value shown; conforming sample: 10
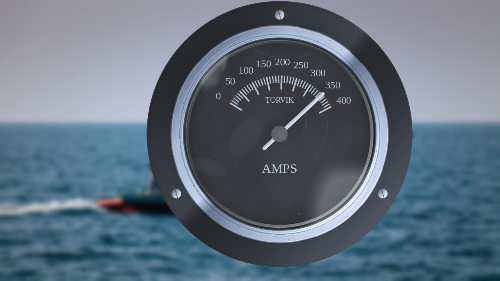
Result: 350
